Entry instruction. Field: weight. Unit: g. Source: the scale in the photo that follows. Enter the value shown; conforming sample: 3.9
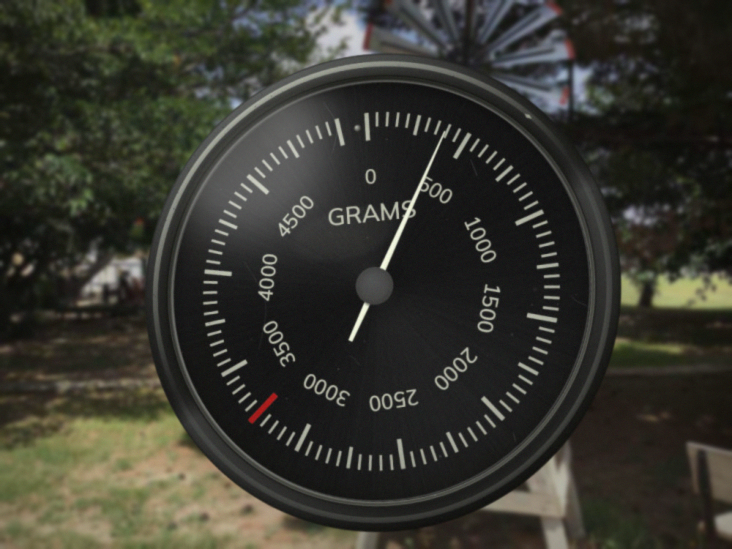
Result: 400
